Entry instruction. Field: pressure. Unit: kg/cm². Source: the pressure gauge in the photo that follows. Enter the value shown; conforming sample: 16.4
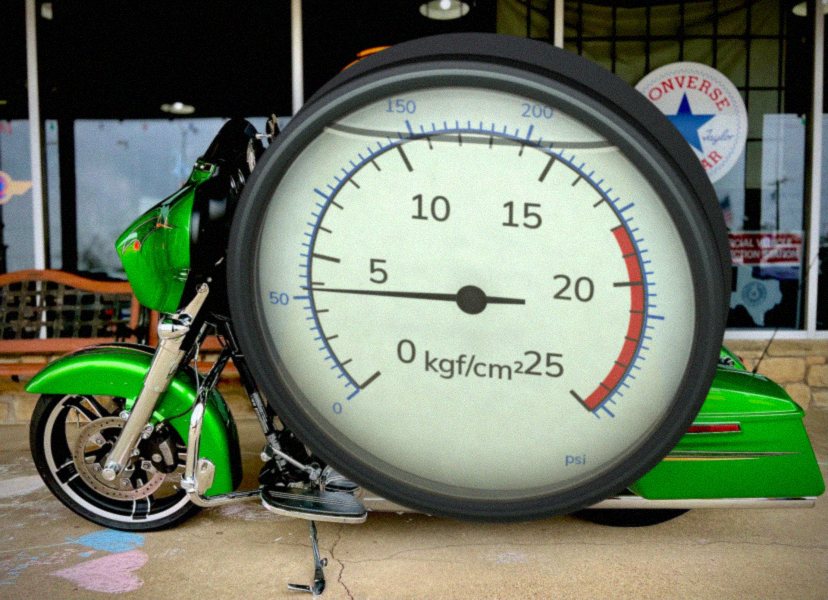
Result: 4
